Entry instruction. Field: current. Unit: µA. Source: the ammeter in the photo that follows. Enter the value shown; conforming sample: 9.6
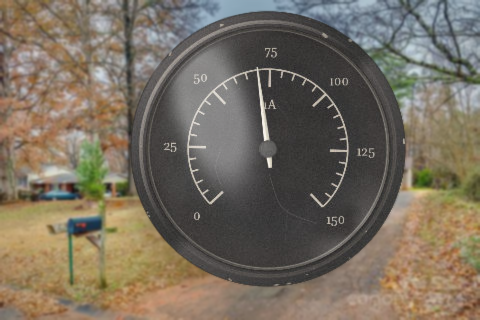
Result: 70
